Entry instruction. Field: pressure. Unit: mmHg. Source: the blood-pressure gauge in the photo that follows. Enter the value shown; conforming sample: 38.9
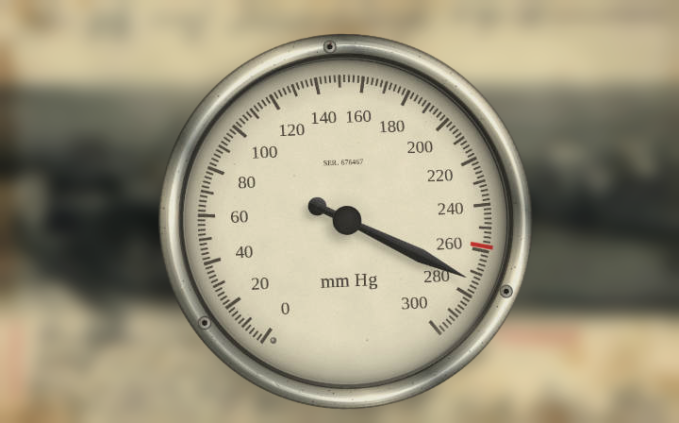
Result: 274
